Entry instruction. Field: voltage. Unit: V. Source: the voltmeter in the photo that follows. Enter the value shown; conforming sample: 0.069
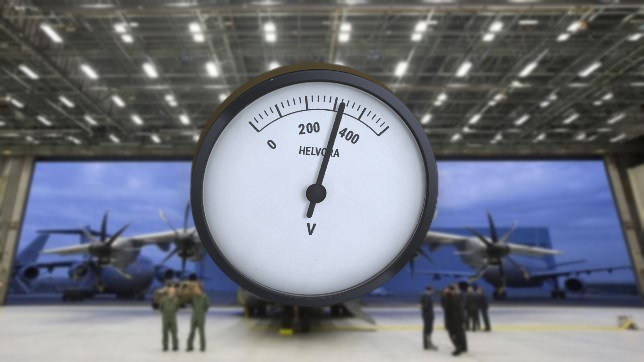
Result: 320
